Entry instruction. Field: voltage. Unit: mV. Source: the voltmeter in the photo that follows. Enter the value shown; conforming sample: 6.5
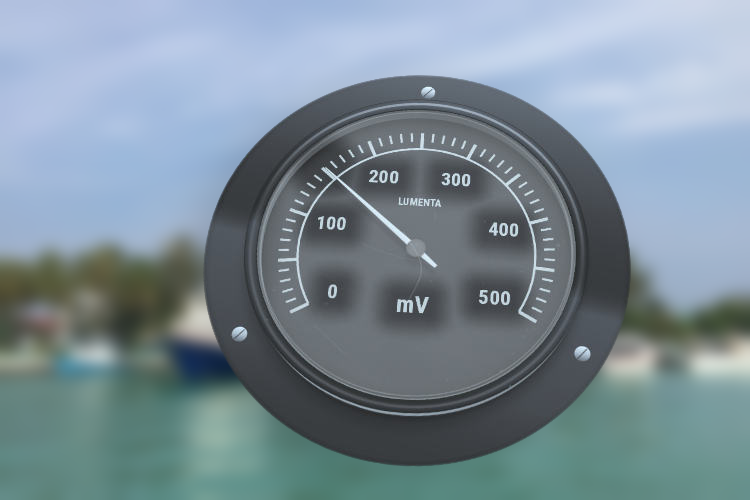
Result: 150
